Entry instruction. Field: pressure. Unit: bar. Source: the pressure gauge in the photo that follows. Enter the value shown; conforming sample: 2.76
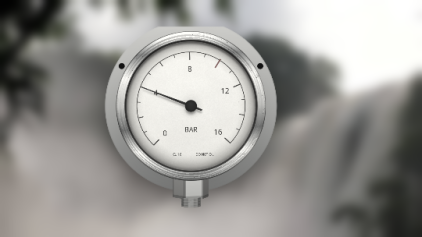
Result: 4
